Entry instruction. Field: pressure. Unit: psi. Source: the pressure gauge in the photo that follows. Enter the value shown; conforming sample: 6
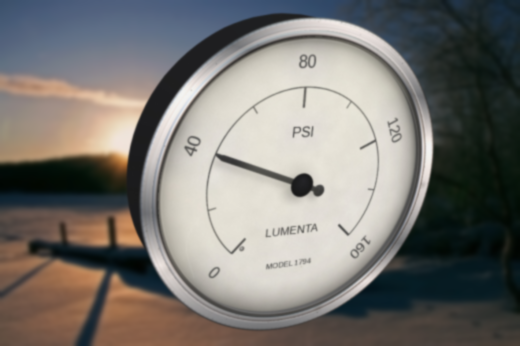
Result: 40
